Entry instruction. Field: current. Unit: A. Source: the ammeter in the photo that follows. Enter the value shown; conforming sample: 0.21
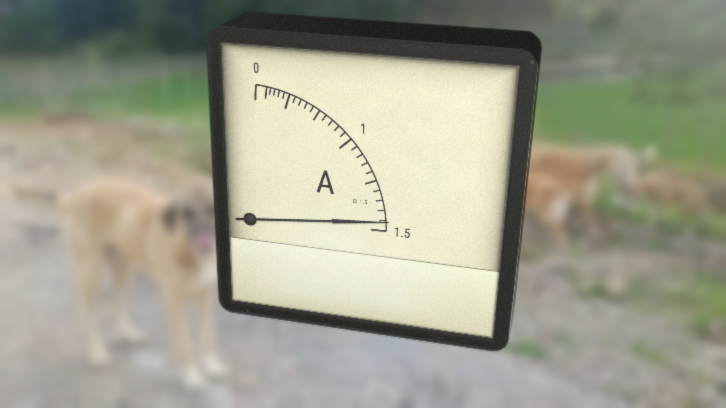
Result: 1.45
